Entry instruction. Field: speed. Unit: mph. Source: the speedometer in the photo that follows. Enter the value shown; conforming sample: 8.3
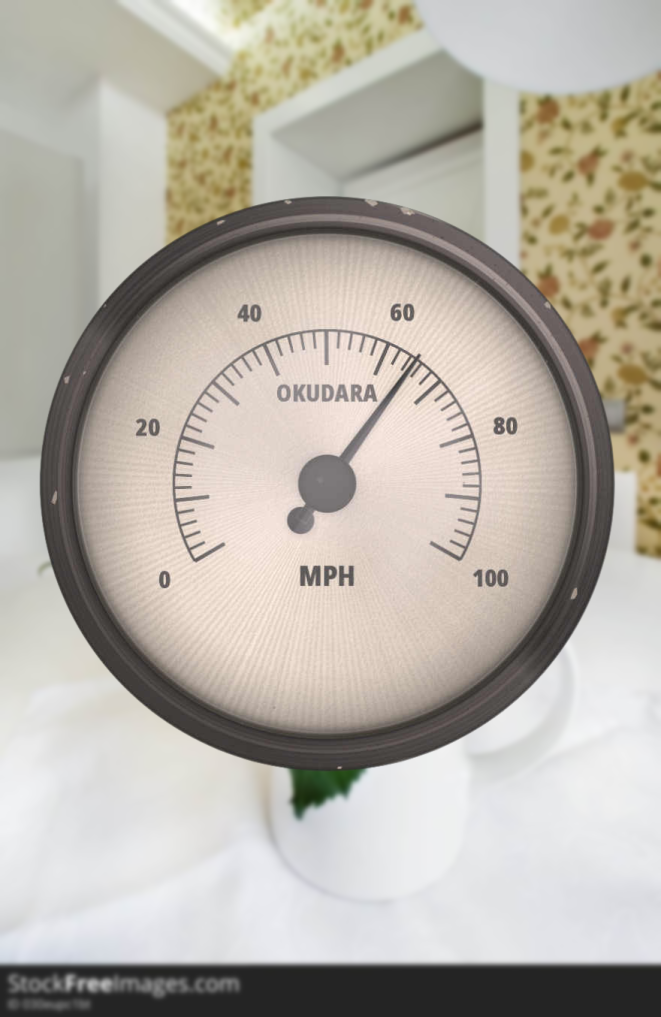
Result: 65
